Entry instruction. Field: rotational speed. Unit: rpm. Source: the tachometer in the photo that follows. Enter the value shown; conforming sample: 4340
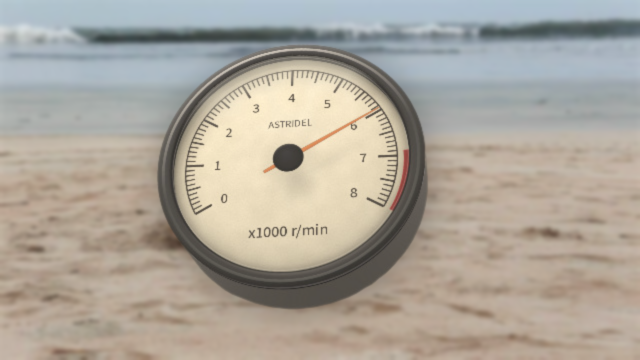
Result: 6000
